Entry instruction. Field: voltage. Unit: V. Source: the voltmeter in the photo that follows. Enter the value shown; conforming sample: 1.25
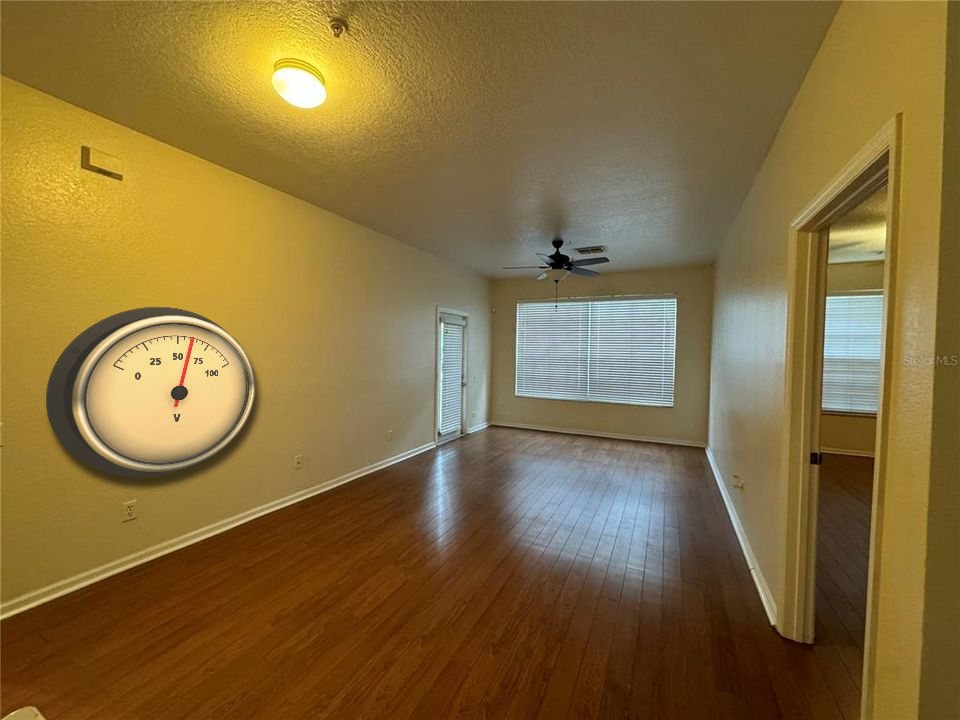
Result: 60
